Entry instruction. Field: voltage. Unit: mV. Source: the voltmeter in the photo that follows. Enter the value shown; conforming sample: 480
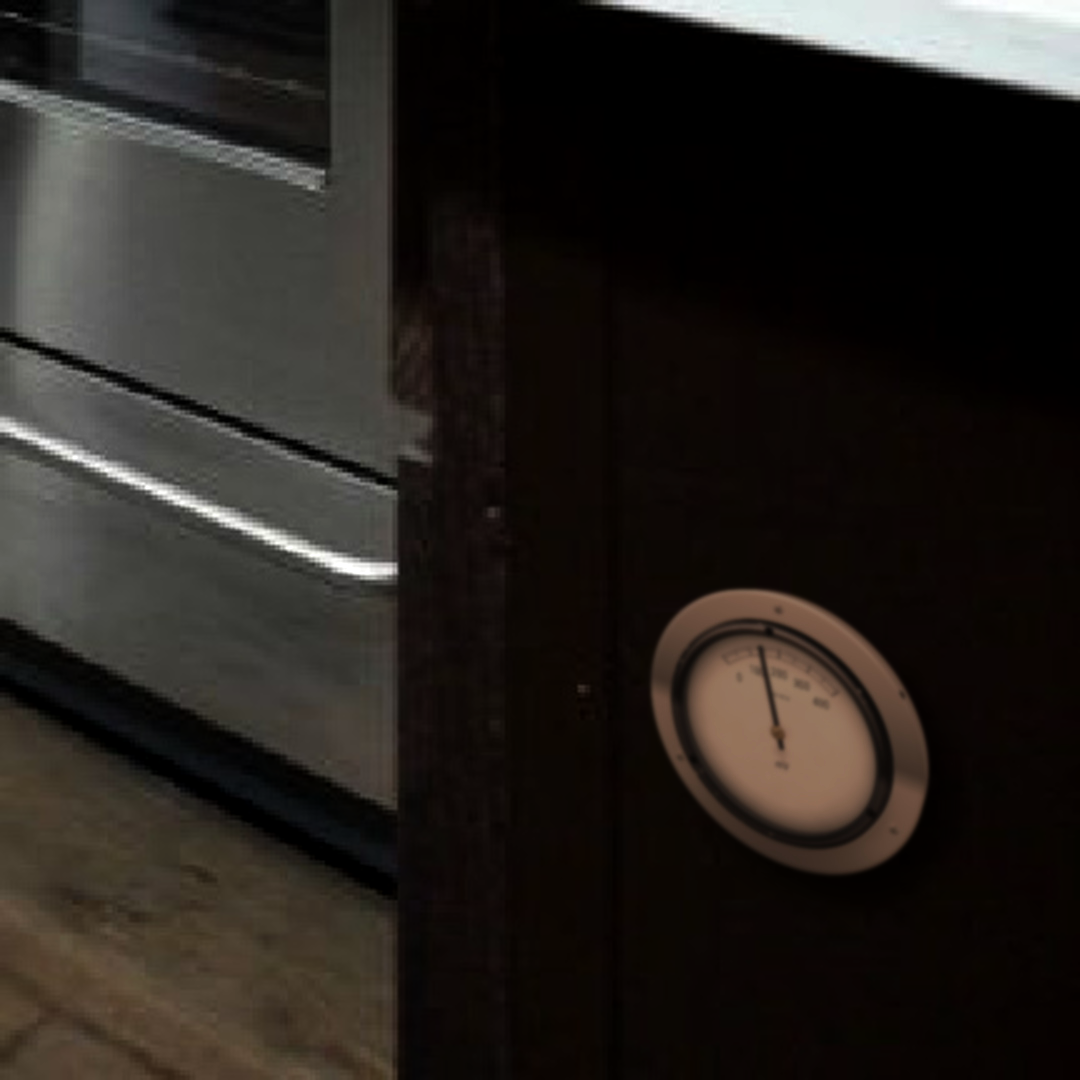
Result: 150
